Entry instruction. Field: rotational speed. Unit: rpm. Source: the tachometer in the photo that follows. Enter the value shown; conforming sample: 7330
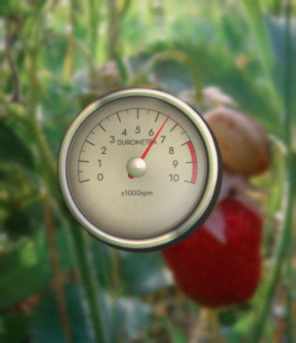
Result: 6500
